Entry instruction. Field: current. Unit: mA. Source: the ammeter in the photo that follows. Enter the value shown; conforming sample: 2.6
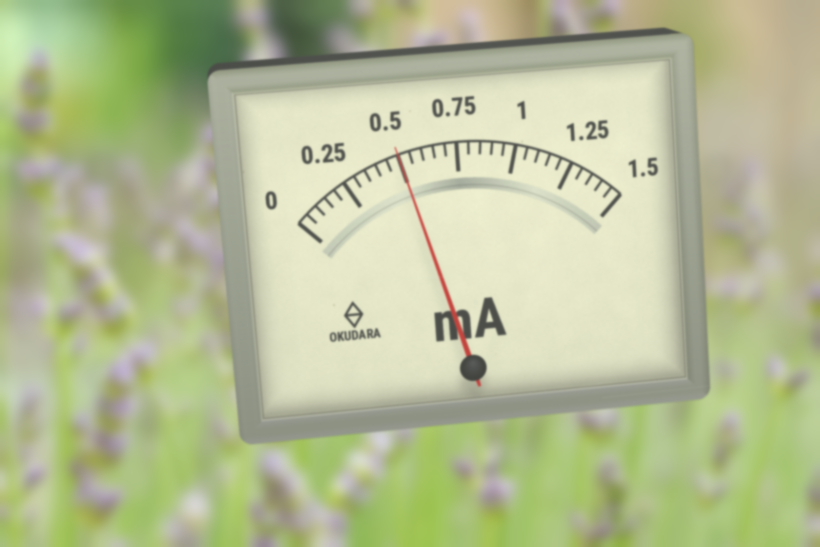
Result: 0.5
